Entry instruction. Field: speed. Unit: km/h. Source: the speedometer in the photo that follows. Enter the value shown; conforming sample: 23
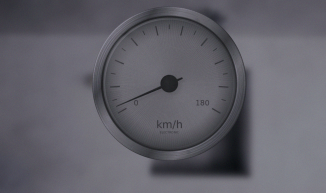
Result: 5
